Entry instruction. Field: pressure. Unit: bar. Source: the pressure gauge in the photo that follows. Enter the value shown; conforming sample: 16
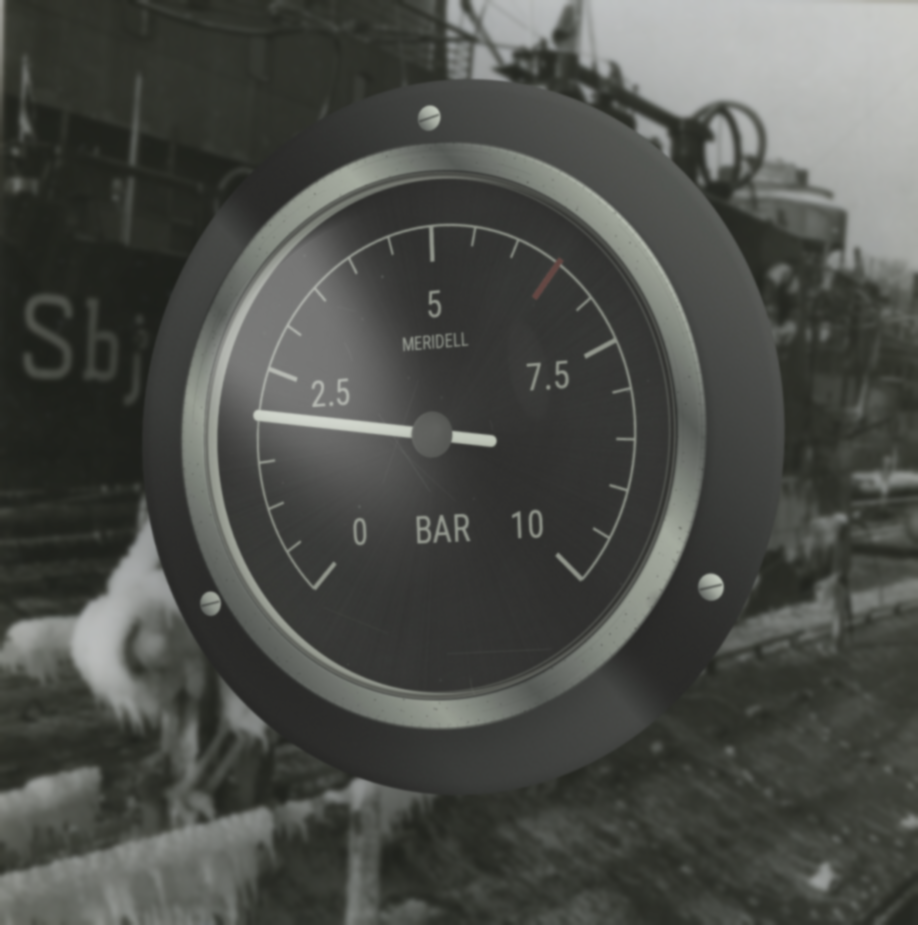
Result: 2
